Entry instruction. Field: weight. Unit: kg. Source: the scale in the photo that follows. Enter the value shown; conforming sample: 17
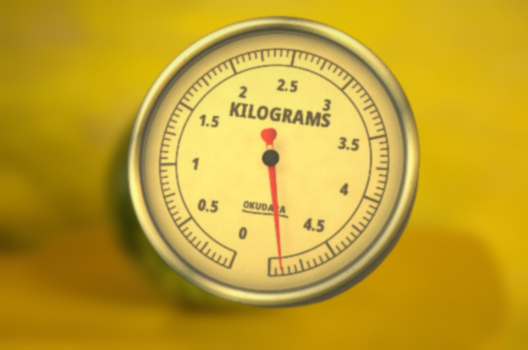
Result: 4.9
